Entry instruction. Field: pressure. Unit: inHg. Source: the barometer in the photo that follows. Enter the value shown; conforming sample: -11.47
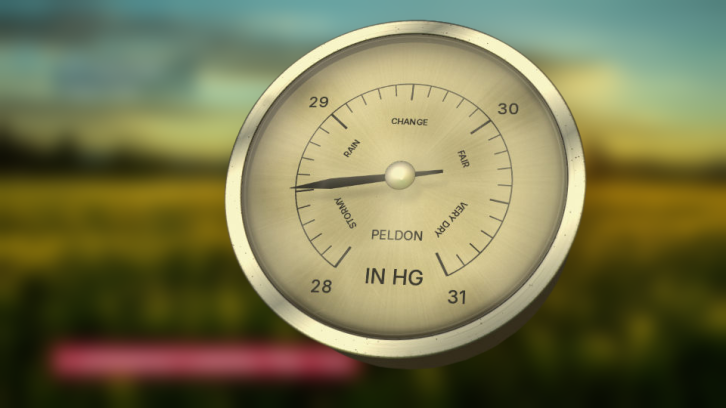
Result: 28.5
